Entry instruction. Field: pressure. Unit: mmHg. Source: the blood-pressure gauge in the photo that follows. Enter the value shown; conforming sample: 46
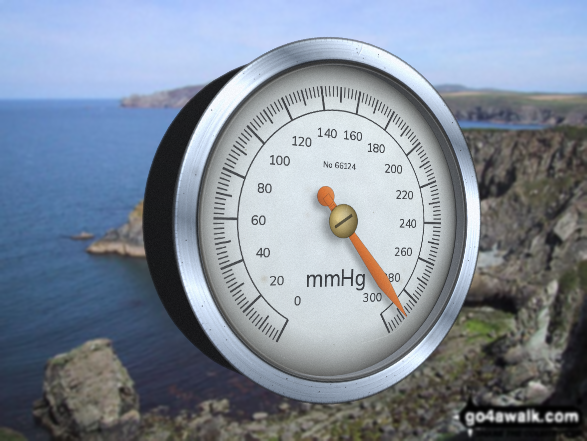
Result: 290
